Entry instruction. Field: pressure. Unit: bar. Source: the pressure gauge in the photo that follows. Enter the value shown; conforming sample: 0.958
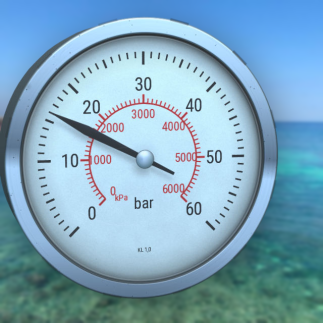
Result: 16
